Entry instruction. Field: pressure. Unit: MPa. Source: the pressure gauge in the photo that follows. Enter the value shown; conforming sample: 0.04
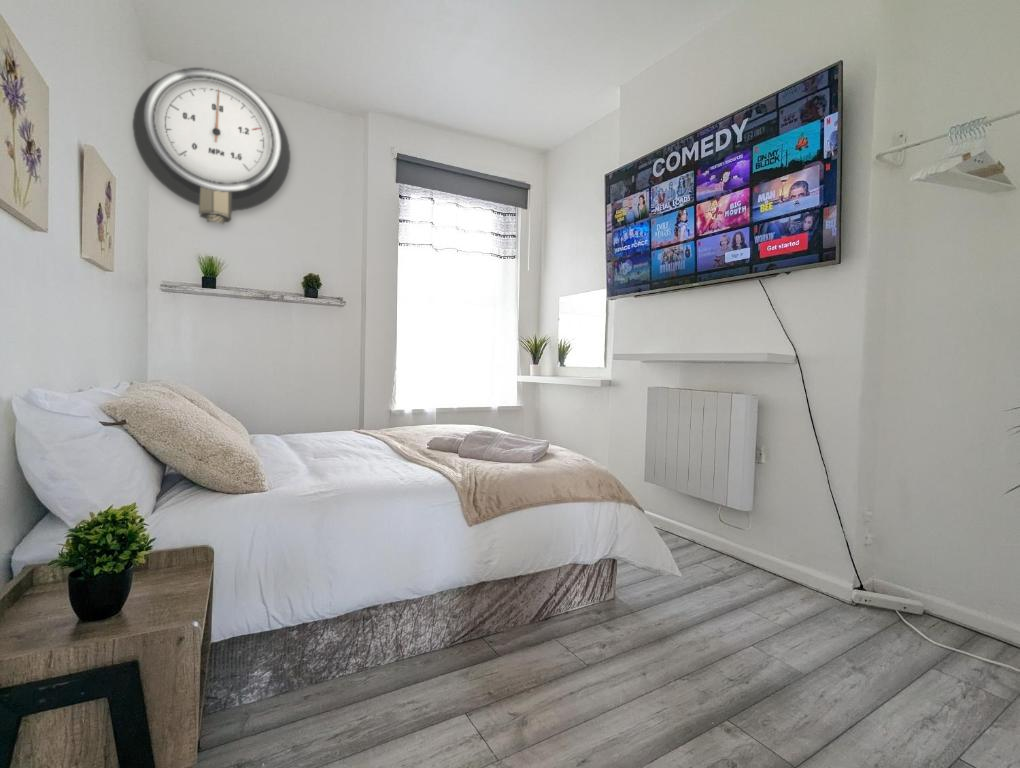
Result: 0.8
